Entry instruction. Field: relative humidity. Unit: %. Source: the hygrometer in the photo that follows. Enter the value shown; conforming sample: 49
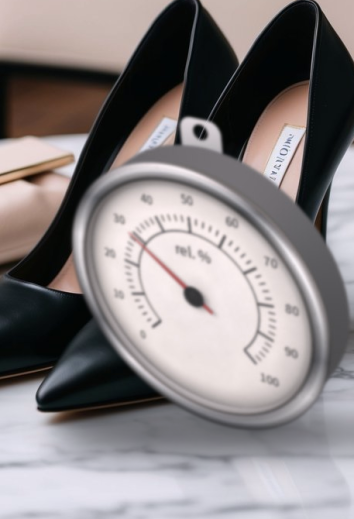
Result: 30
